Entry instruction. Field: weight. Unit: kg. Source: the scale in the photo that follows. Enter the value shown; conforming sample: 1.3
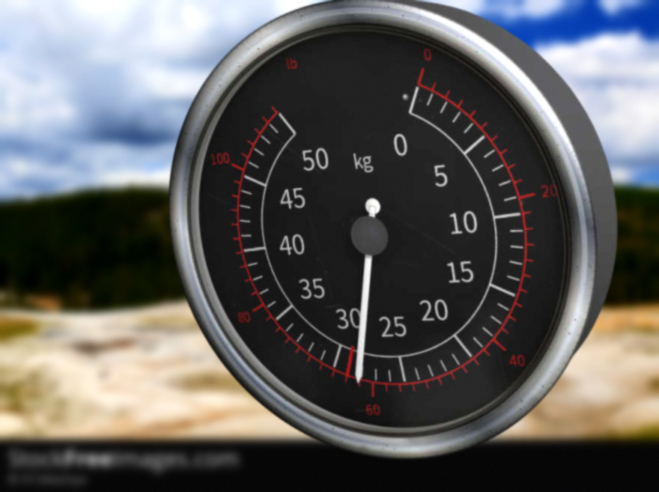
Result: 28
